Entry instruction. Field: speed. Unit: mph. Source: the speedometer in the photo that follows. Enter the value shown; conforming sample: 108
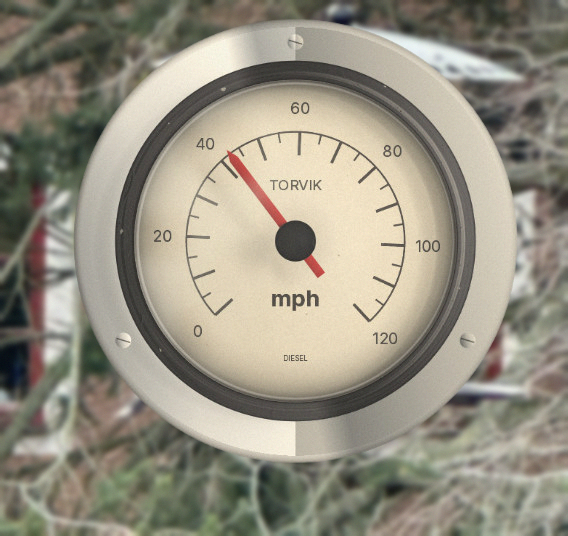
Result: 42.5
